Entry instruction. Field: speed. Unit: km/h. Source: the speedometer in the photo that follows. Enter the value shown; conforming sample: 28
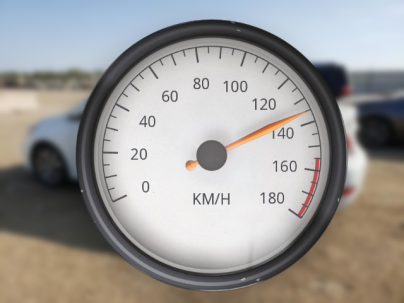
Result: 135
